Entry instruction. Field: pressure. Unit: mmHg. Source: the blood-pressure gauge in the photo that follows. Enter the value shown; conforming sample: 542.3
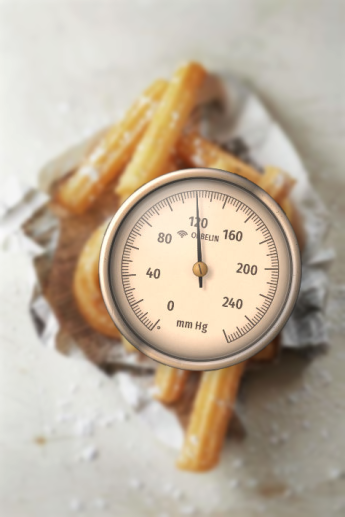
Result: 120
